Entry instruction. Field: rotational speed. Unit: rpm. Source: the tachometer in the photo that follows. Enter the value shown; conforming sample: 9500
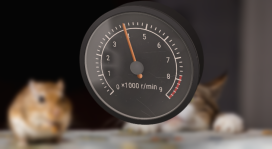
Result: 4000
